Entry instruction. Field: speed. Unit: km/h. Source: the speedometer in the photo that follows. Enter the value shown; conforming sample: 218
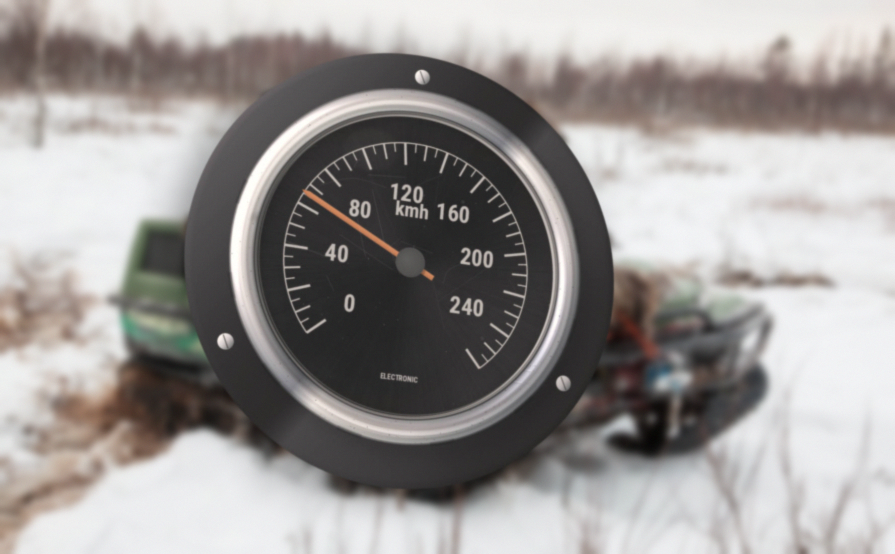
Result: 65
